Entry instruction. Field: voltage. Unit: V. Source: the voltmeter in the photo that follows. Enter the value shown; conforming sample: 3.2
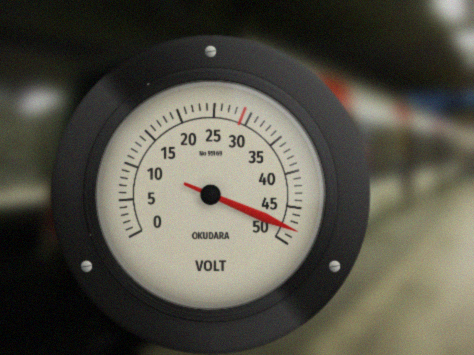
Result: 48
